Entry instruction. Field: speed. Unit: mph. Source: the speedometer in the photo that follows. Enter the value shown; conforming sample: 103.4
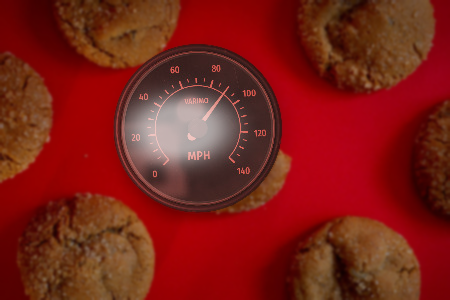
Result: 90
